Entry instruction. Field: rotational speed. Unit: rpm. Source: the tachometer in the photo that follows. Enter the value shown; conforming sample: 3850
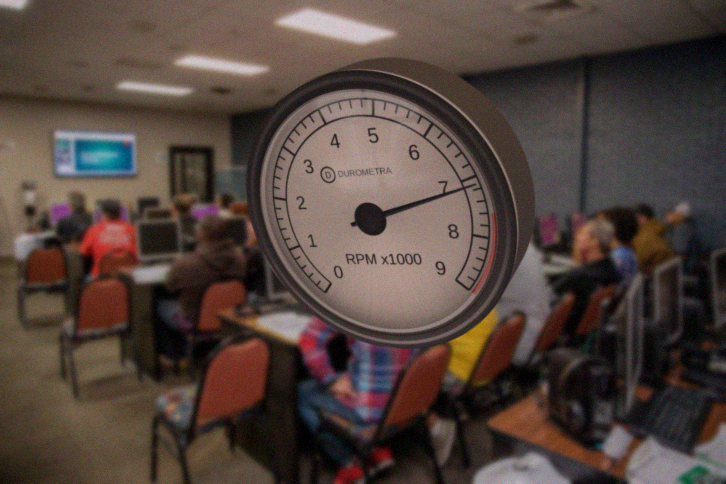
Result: 7100
